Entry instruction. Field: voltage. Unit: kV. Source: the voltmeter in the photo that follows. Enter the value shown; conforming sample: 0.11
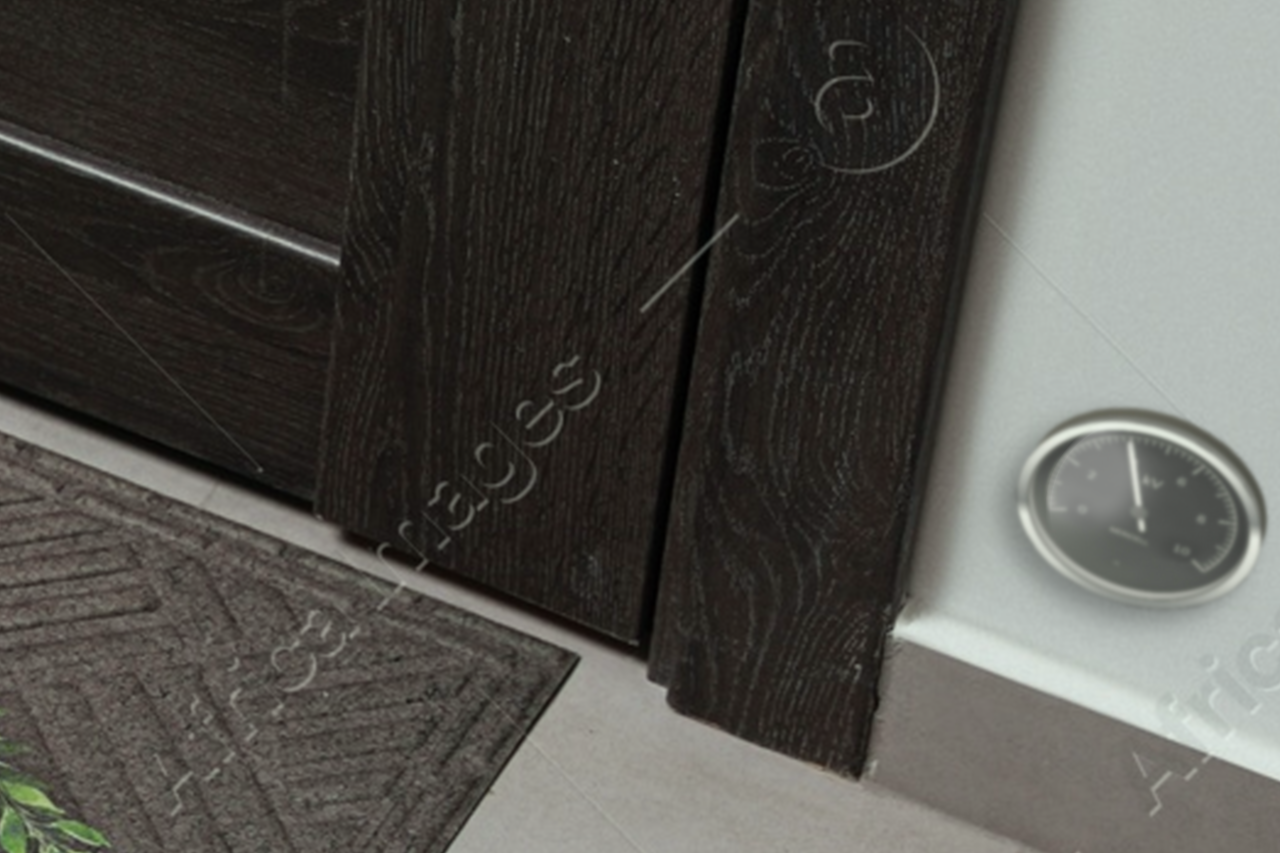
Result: 4
